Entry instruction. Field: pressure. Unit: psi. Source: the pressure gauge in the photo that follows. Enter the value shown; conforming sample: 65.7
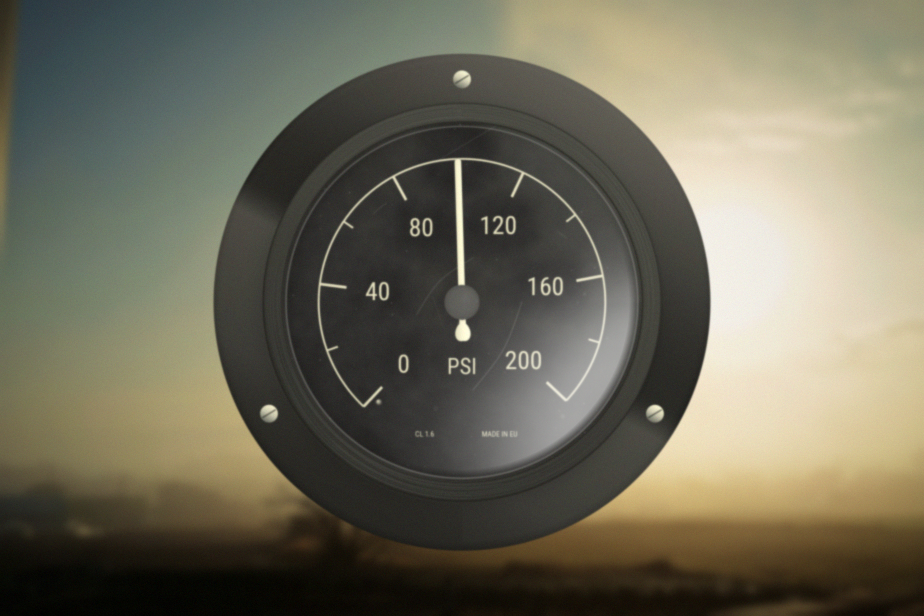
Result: 100
